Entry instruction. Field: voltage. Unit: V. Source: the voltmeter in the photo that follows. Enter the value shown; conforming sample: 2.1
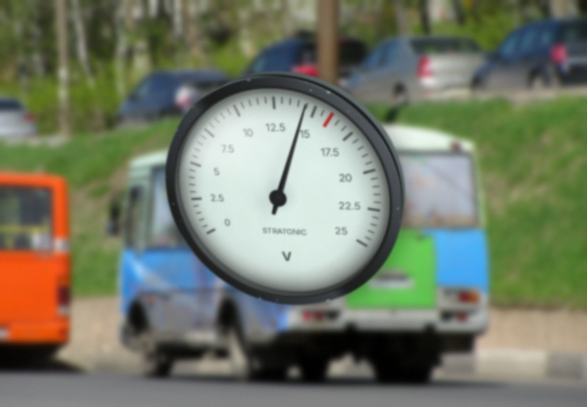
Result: 14.5
